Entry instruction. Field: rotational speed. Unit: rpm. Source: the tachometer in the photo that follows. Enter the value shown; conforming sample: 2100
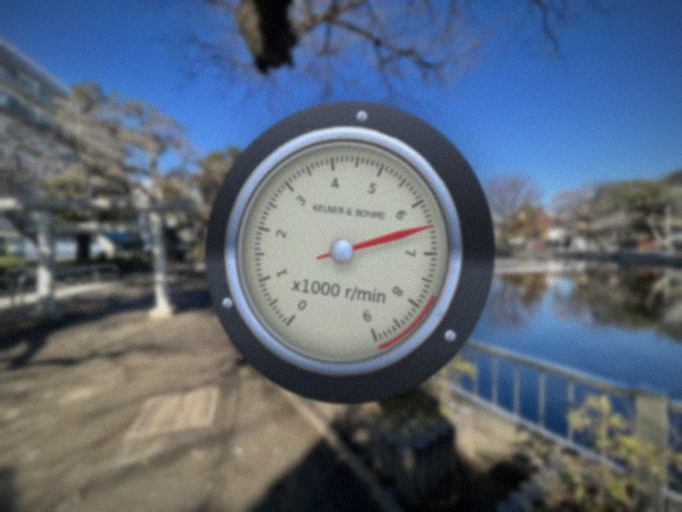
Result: 6500
